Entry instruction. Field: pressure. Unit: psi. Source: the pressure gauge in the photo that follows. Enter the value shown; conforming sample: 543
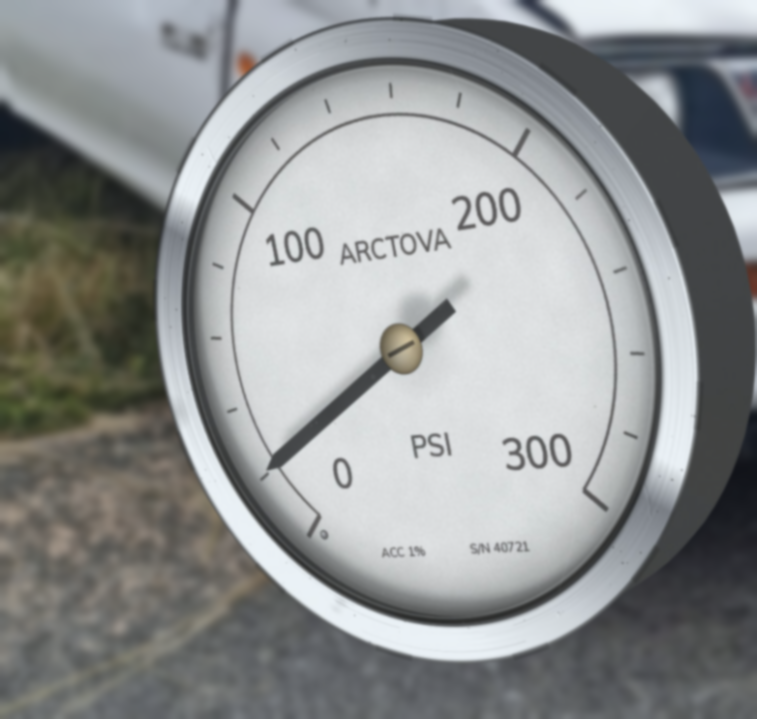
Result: 20
